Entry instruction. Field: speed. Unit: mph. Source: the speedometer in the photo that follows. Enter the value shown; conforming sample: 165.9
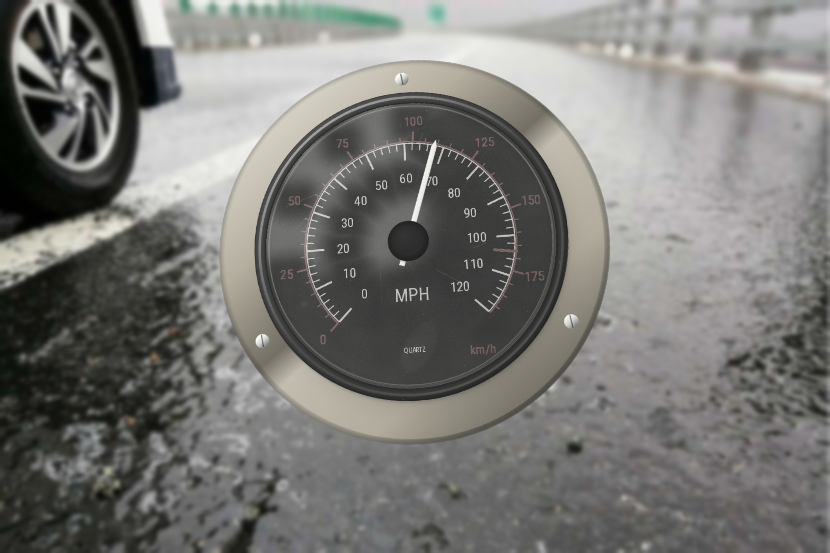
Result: 68
